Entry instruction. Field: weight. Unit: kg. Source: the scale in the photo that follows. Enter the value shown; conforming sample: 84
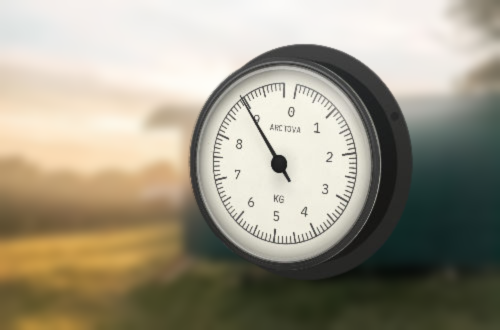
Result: 9
